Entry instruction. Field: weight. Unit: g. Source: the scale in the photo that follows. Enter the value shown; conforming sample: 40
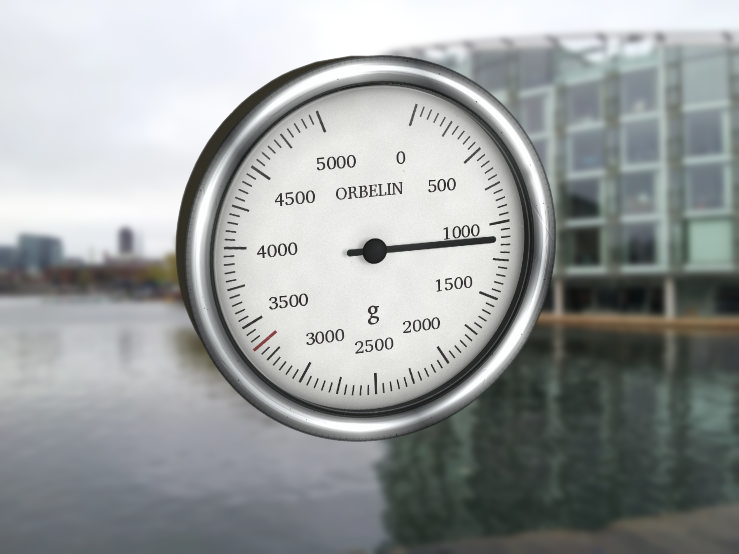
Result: 1100
